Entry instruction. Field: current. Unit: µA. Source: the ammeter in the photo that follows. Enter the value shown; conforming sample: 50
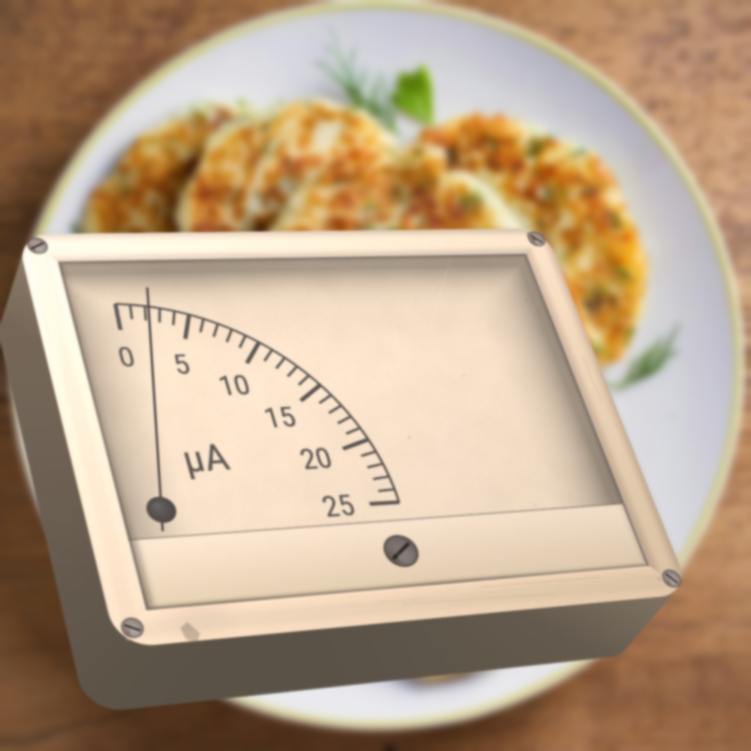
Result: 2
